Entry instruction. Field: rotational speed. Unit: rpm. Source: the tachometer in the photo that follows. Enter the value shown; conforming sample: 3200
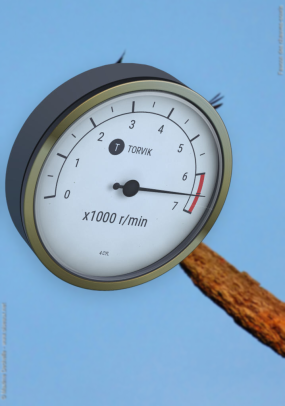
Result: 6500
